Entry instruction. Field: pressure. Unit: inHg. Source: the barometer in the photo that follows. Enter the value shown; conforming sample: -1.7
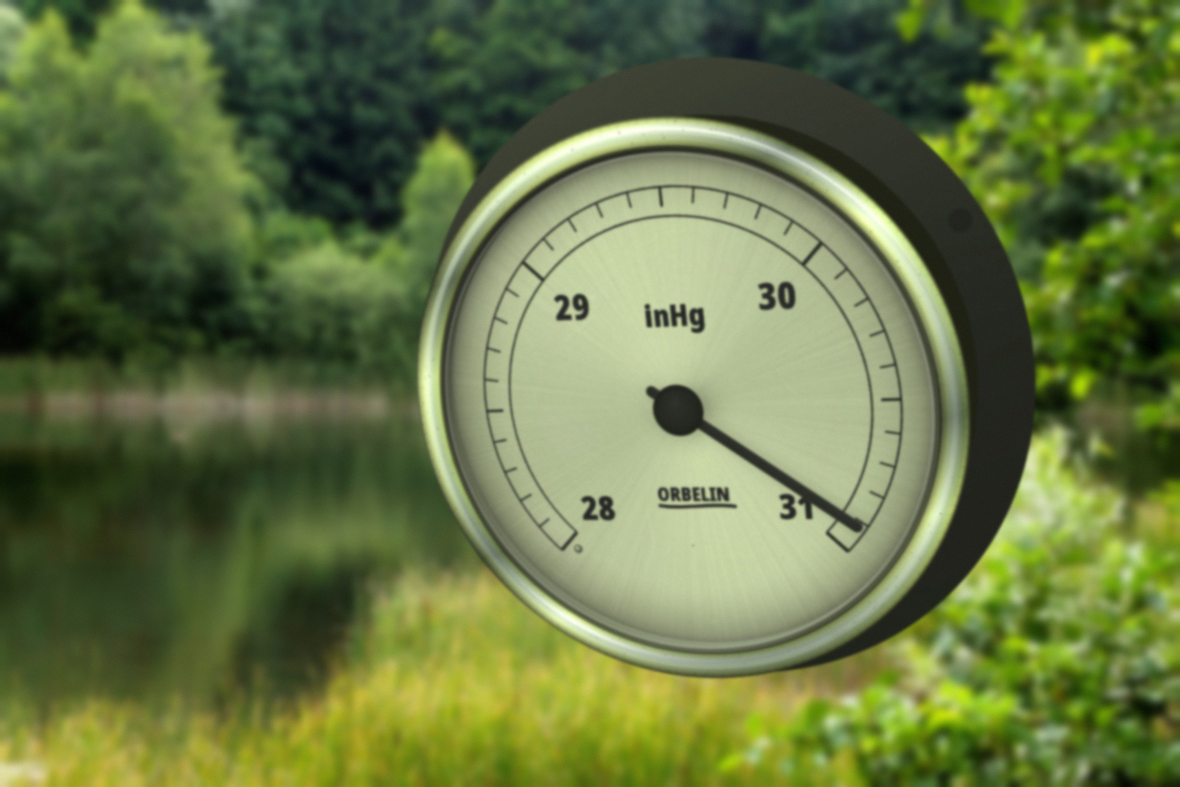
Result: 30.9
